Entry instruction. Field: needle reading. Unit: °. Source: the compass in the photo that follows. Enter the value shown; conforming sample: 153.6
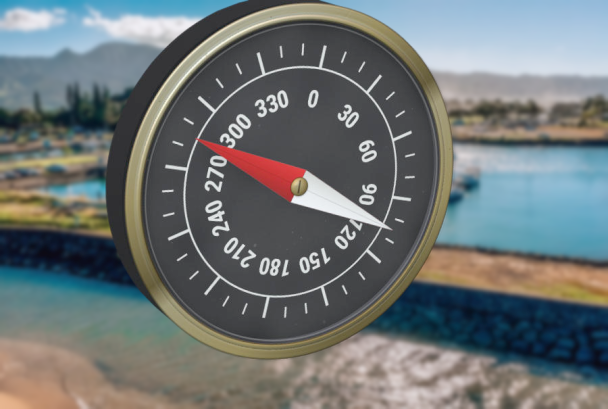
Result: 285
